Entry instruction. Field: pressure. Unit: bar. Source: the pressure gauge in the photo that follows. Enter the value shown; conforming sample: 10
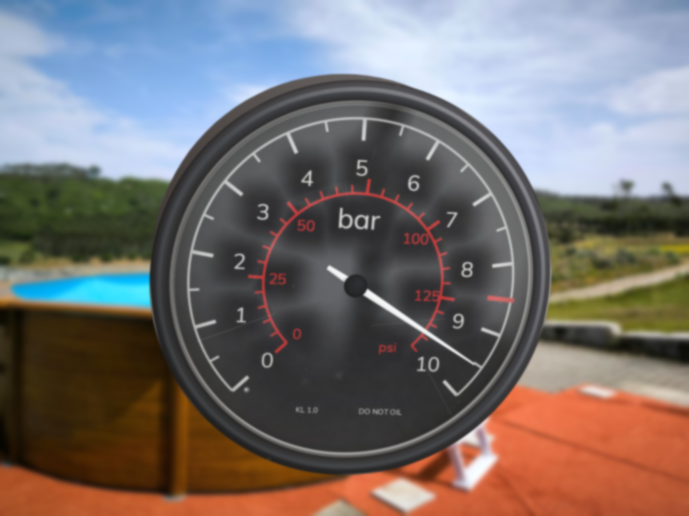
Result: 9.5
